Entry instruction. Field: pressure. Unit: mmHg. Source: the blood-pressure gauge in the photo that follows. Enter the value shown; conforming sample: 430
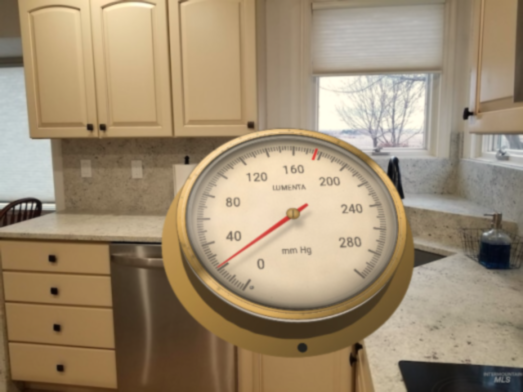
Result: 20
